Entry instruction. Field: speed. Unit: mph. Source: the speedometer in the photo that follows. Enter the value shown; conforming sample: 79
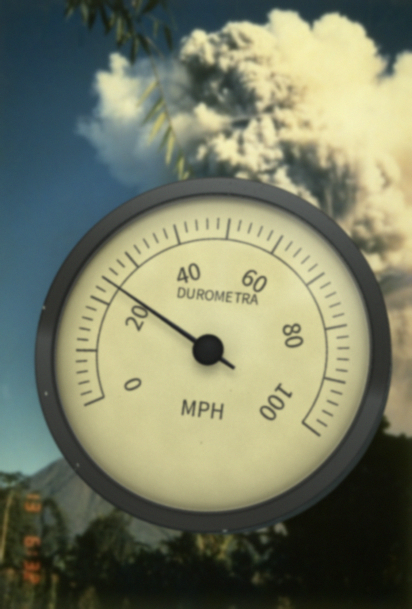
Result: 24
